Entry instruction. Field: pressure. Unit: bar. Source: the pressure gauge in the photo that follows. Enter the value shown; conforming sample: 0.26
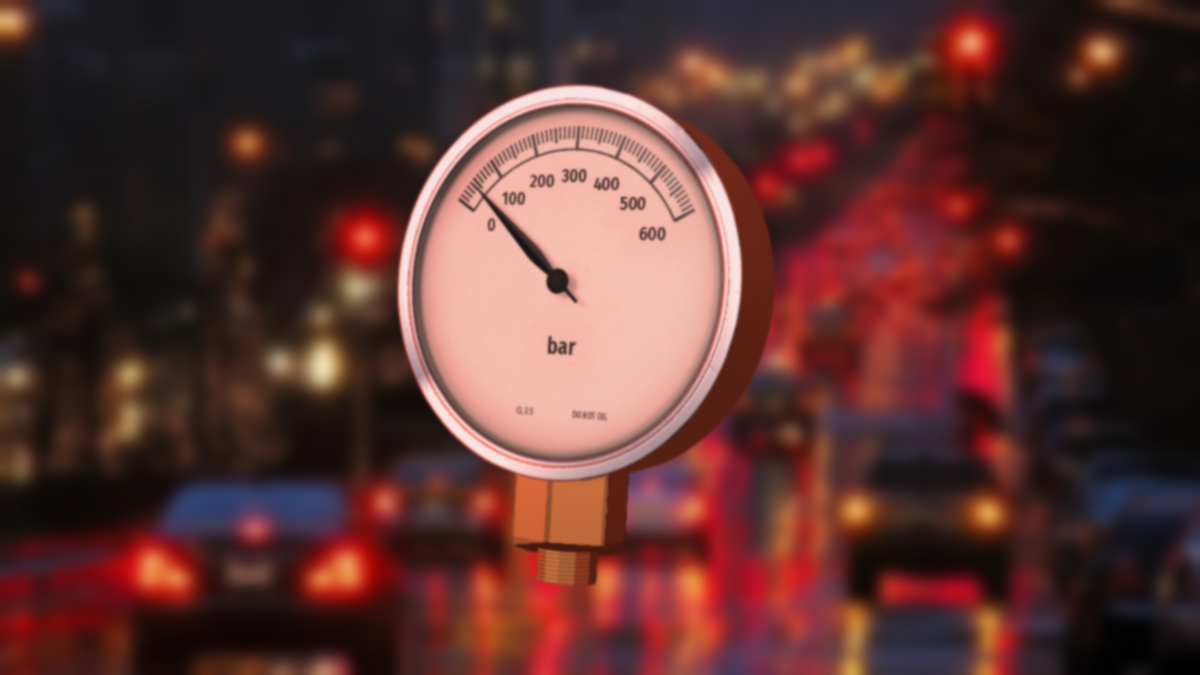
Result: 50
